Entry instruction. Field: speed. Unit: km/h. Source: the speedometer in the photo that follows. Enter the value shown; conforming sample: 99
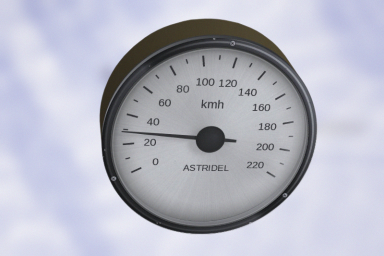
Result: 30
